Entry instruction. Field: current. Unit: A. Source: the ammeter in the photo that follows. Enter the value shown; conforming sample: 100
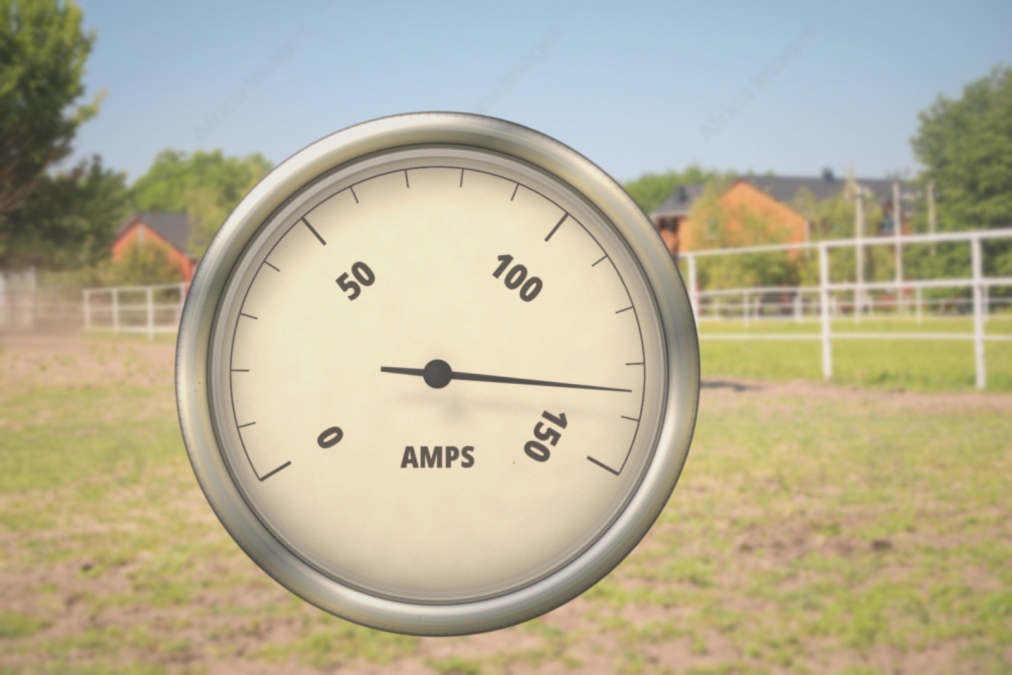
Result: 135
